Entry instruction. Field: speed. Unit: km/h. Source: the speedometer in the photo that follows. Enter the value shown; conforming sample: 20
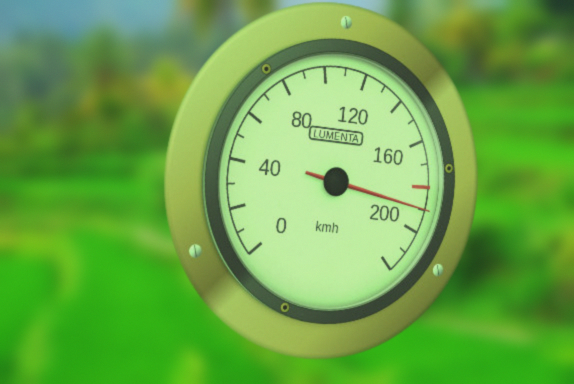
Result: 190
